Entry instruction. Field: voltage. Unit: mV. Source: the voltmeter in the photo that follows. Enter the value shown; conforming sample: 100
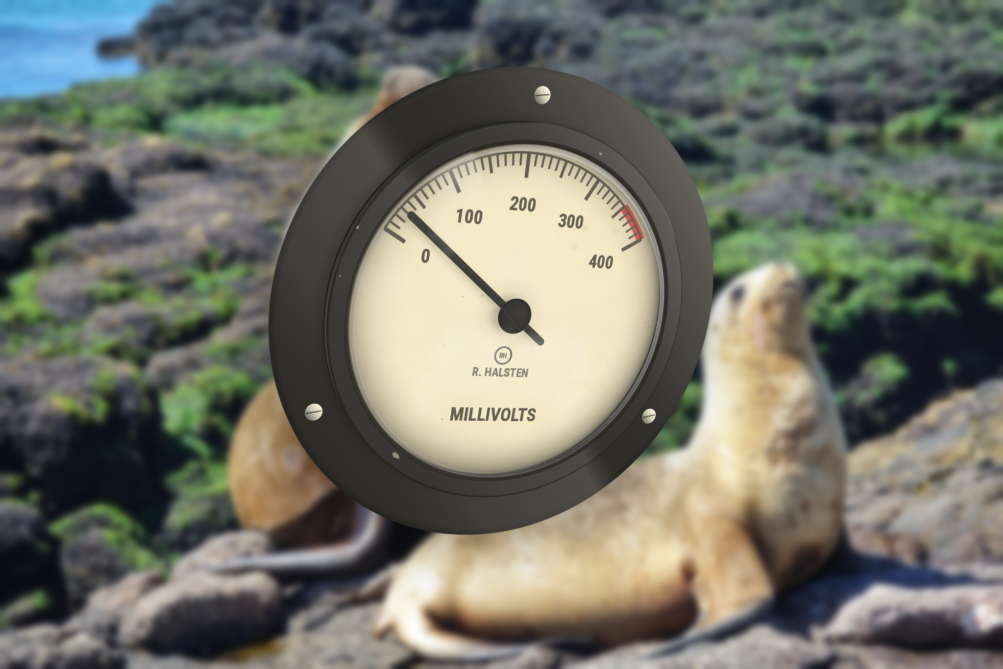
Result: 30
